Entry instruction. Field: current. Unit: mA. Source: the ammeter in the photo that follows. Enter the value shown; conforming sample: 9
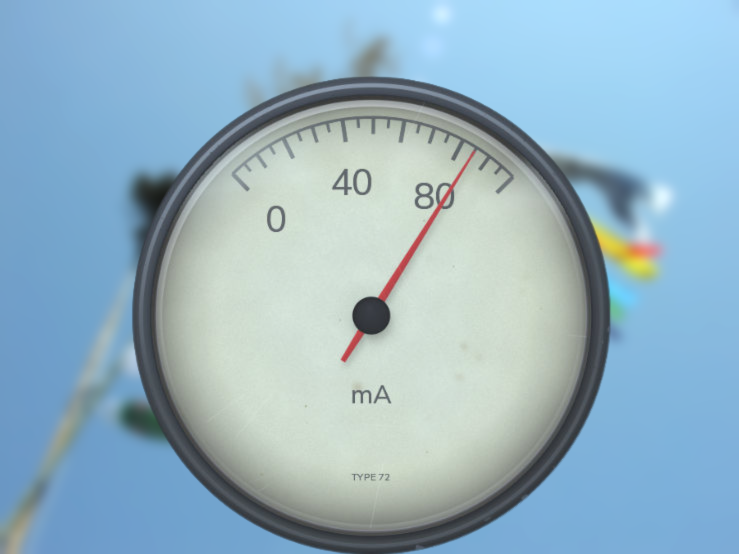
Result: 85
